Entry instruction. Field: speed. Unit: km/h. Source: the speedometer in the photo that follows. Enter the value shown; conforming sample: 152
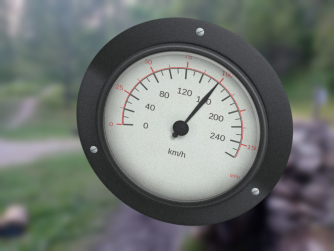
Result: 160
